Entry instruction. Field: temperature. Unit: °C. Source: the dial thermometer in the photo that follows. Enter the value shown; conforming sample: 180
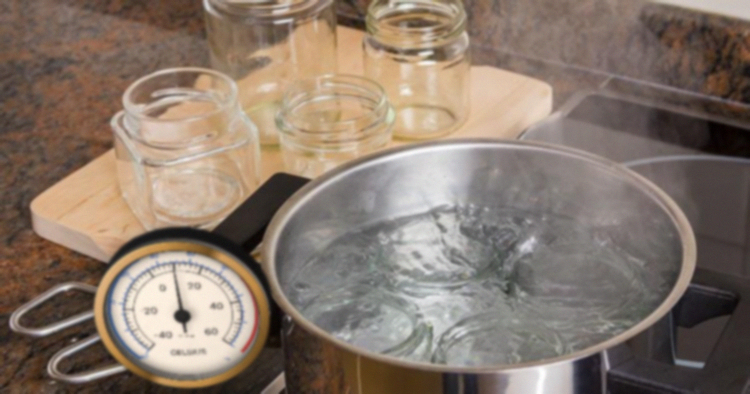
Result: 10
